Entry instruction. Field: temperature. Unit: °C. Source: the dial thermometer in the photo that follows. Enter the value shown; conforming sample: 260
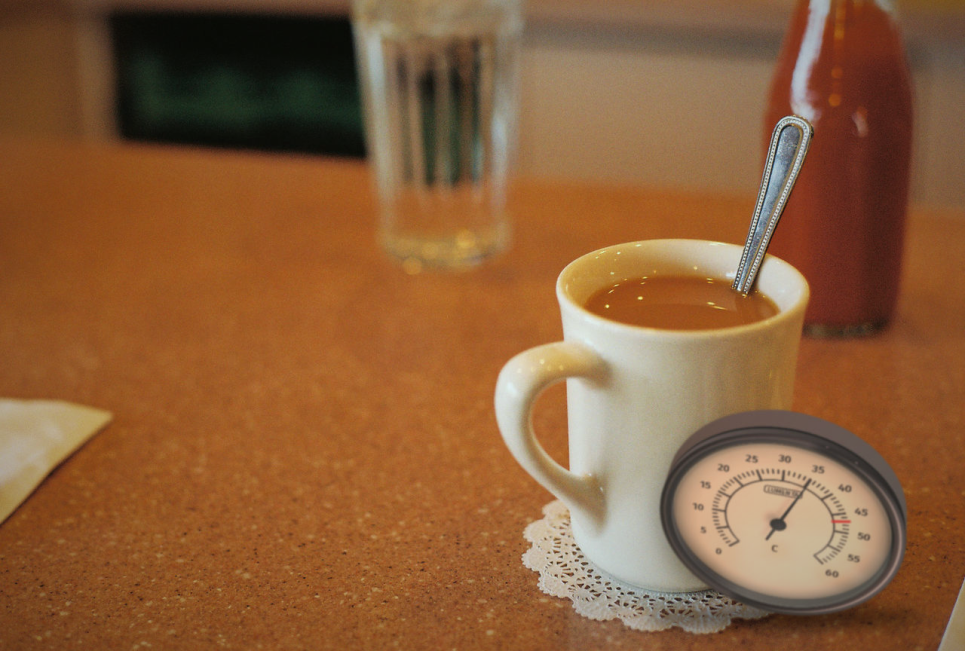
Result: 35
